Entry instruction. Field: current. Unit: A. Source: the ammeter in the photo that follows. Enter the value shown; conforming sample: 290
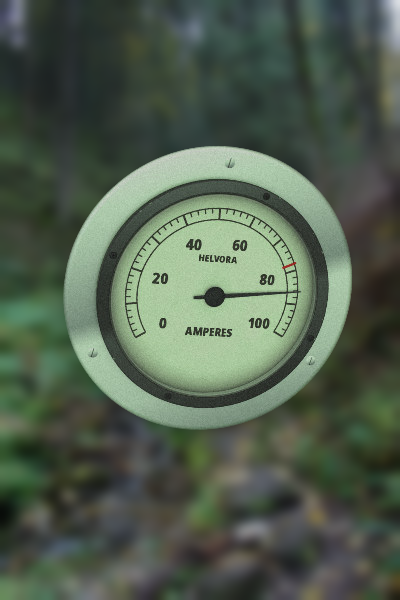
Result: 86
